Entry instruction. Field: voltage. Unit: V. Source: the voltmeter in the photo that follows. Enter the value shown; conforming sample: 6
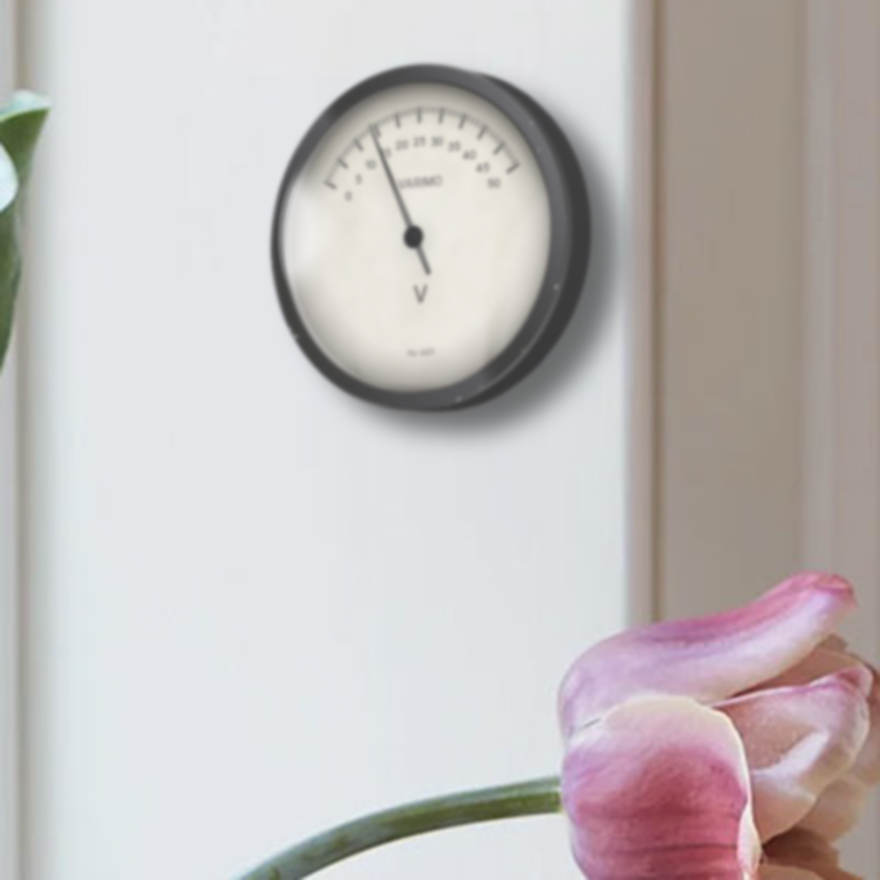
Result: 15
